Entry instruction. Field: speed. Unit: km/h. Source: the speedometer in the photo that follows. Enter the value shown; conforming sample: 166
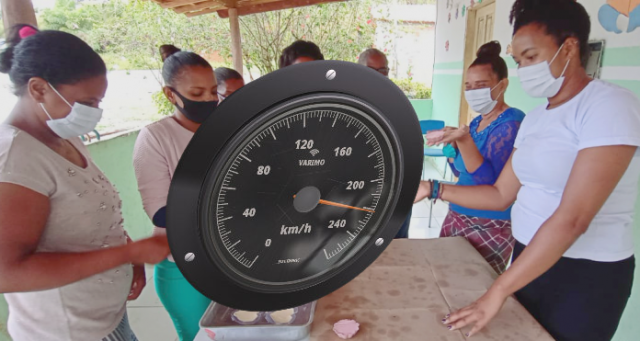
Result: 220
